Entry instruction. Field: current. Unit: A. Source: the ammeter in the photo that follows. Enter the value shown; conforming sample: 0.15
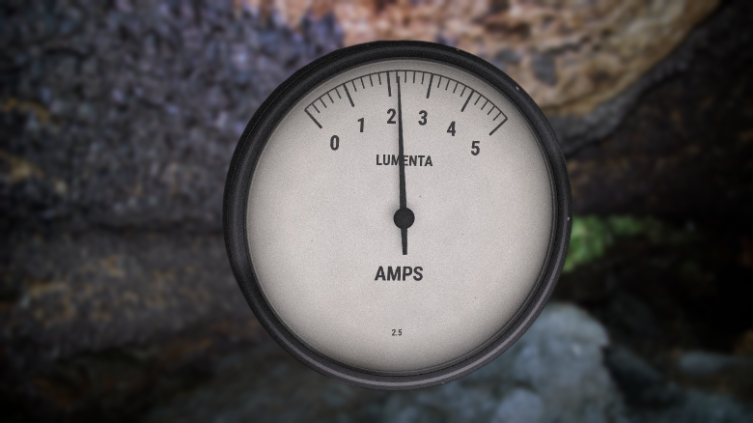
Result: 2.2
